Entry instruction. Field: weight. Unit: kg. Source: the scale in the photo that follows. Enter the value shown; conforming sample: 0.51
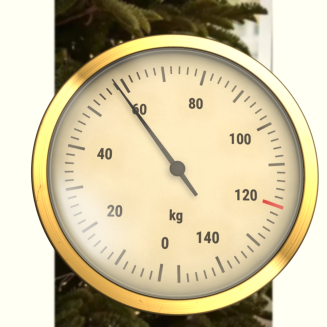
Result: 58
